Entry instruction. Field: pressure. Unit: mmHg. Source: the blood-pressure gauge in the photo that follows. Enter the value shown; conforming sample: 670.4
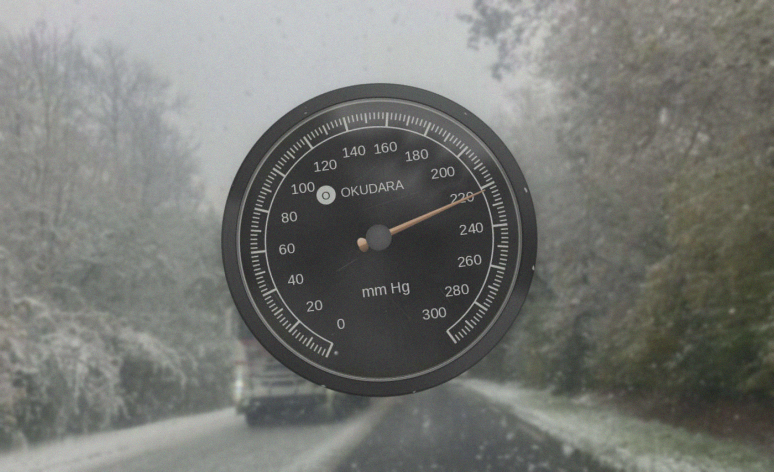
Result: 222
